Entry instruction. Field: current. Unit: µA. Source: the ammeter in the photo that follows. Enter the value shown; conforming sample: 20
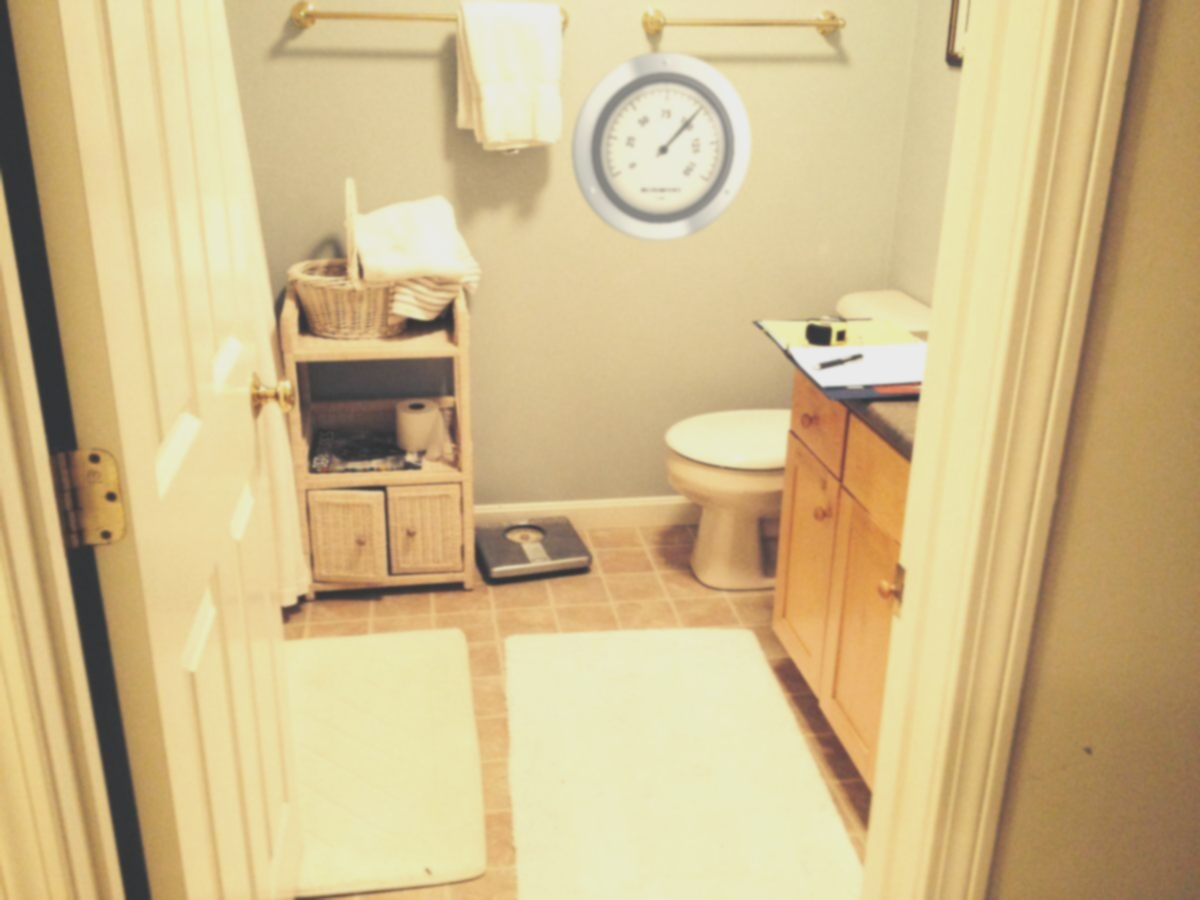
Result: 100
